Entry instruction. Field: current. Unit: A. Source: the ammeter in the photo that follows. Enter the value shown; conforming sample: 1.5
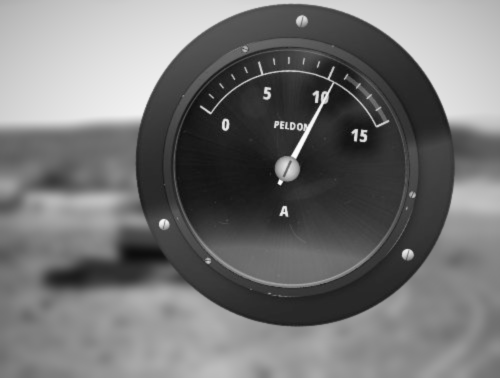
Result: 10.5
